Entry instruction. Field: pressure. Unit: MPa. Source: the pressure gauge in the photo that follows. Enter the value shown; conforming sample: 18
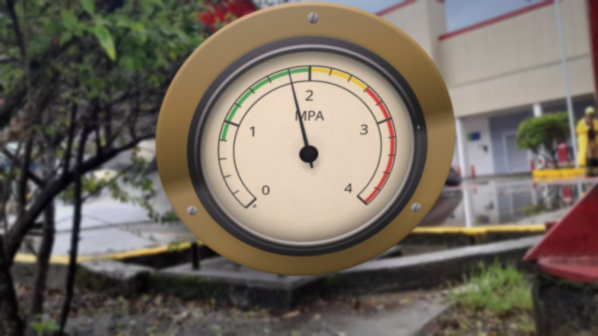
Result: 1.8
